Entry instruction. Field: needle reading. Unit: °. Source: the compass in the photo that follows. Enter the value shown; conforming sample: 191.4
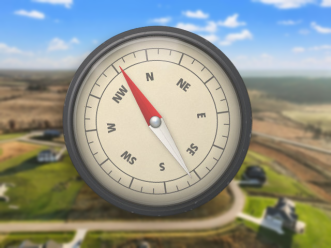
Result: 335
